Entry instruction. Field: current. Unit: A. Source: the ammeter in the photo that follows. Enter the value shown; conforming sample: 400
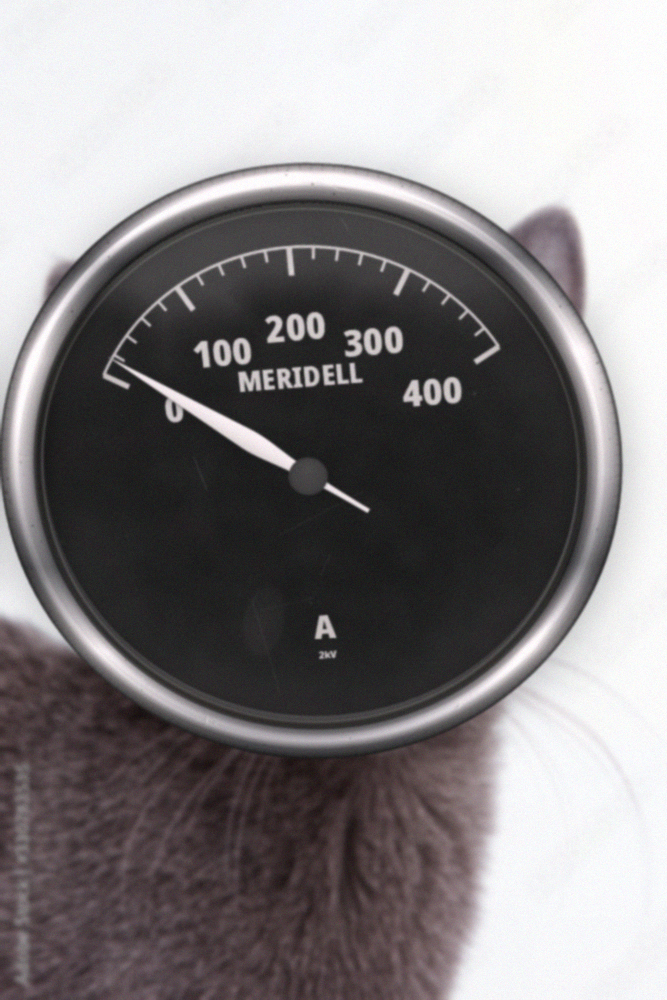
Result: 20
